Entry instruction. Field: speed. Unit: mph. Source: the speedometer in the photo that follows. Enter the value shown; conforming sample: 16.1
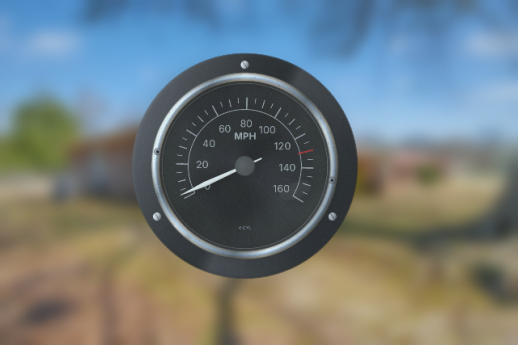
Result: 2.5
